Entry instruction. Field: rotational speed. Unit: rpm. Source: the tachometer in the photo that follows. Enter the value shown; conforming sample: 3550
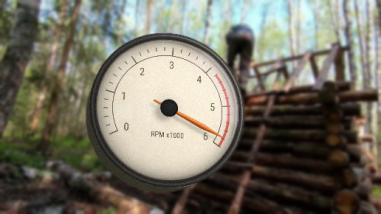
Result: 5800
